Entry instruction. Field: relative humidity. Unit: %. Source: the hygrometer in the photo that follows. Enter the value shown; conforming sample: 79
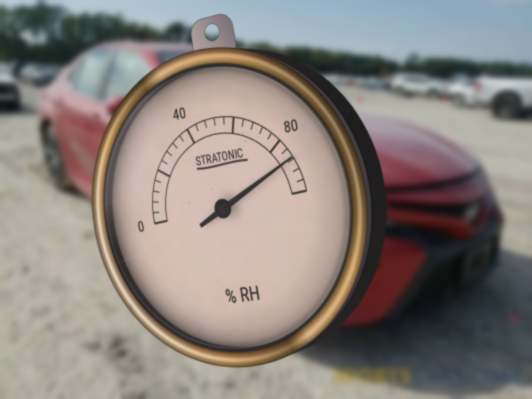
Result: 88
